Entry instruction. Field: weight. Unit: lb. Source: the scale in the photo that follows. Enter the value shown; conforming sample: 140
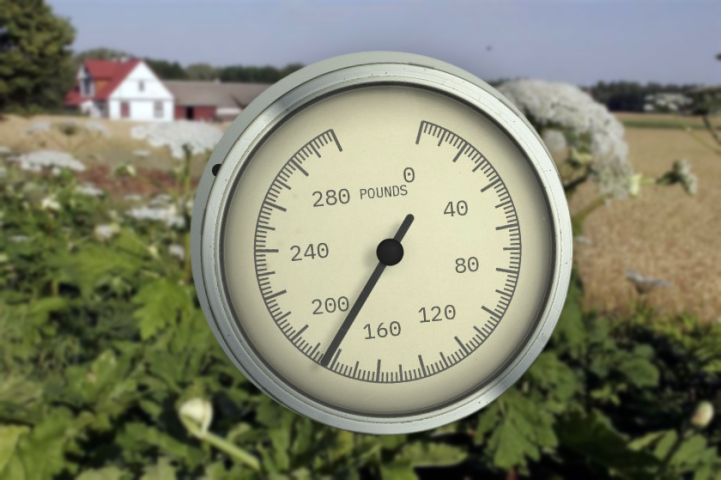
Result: 184
